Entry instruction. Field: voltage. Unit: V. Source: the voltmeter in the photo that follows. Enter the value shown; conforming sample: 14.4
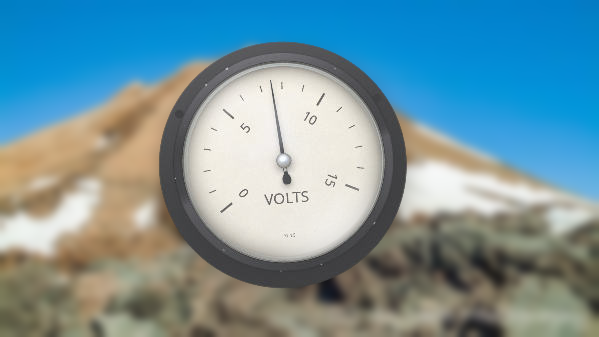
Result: 7.5
